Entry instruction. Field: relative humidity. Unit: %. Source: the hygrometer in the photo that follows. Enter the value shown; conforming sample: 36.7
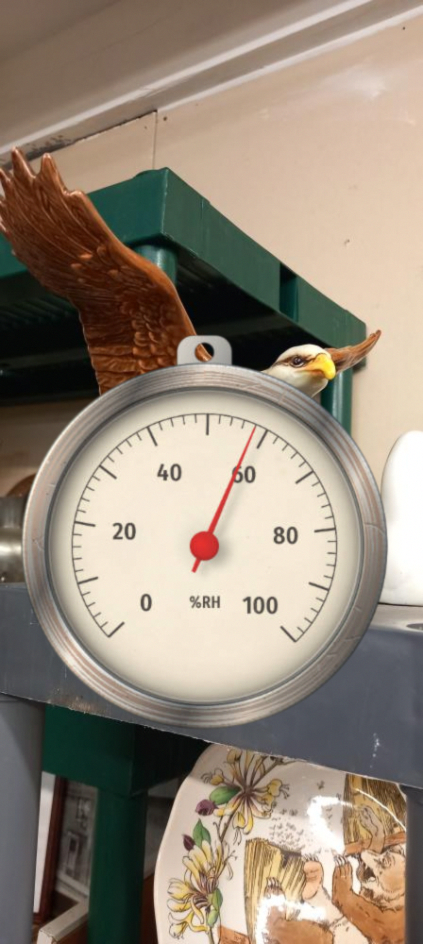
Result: 58
